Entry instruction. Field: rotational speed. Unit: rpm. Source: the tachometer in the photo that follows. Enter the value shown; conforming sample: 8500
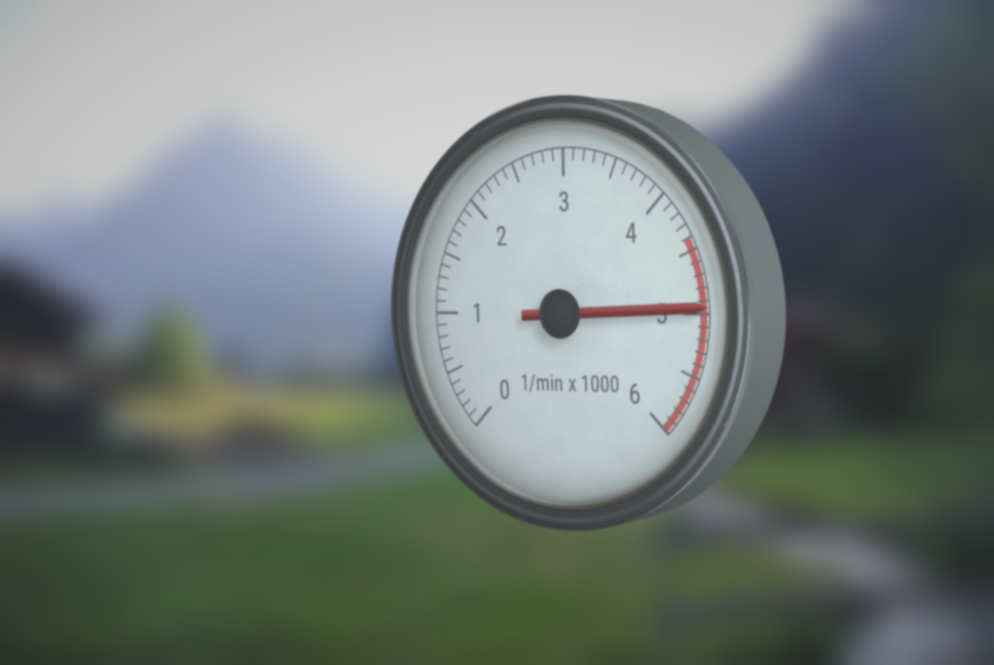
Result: 4950
